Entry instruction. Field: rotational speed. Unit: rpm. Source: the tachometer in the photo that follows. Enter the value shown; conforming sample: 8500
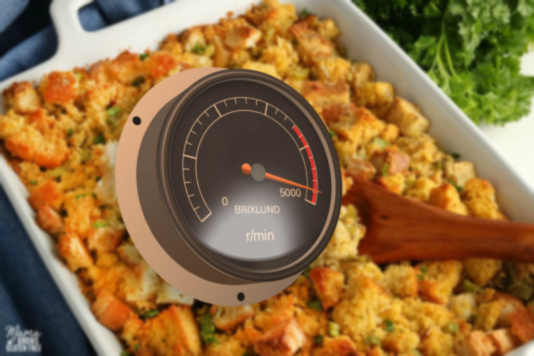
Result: 4800
